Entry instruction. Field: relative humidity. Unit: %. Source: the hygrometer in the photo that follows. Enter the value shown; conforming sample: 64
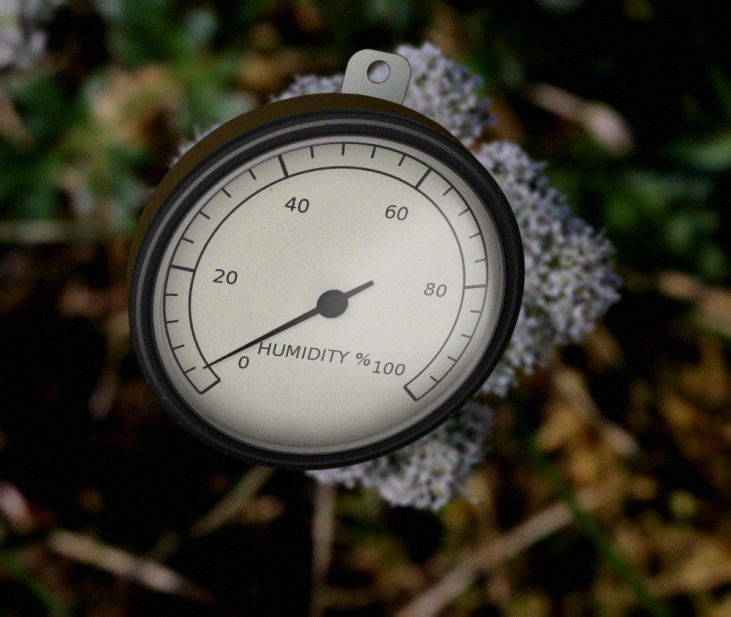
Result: 4
